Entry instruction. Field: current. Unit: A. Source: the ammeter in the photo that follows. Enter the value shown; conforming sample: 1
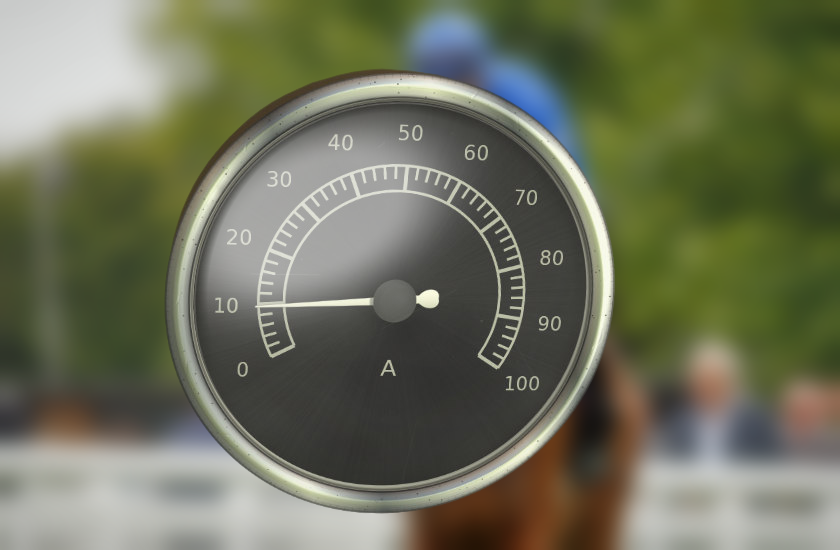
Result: 10
